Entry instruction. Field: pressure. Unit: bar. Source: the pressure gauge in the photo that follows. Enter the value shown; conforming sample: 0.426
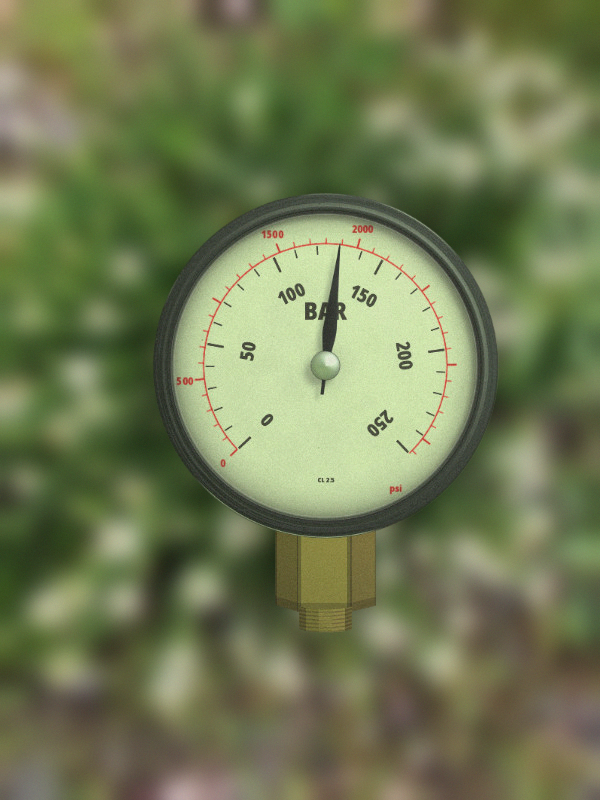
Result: 130
